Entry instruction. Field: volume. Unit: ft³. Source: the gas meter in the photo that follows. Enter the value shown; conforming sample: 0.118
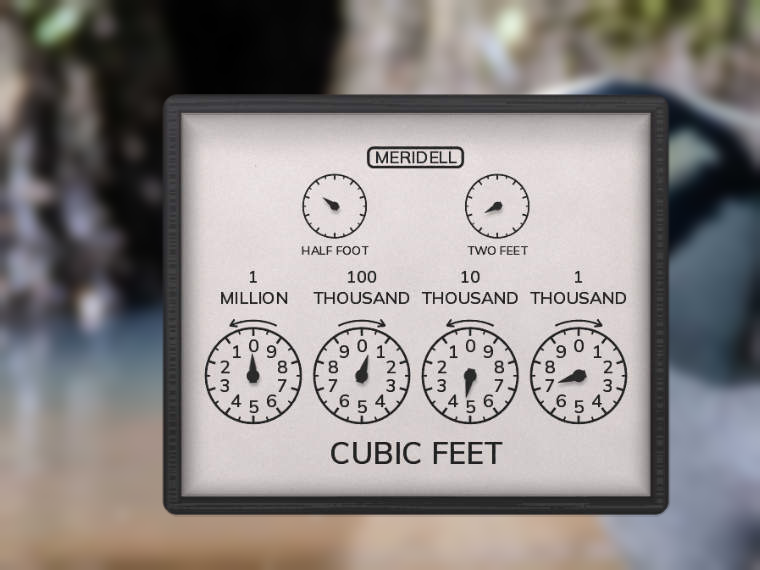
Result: 4700
